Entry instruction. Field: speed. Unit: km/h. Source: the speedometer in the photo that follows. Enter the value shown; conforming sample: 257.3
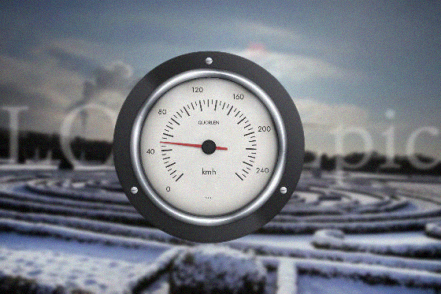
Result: 50
